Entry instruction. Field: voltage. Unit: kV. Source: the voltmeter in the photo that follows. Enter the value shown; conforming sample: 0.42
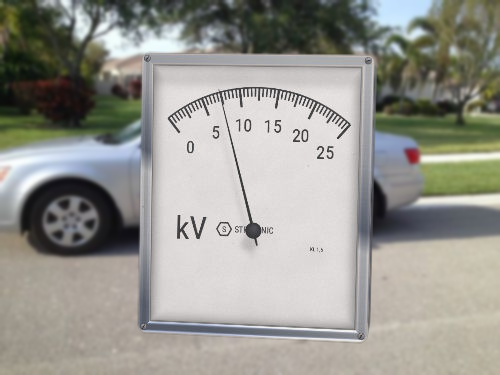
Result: 7.5
